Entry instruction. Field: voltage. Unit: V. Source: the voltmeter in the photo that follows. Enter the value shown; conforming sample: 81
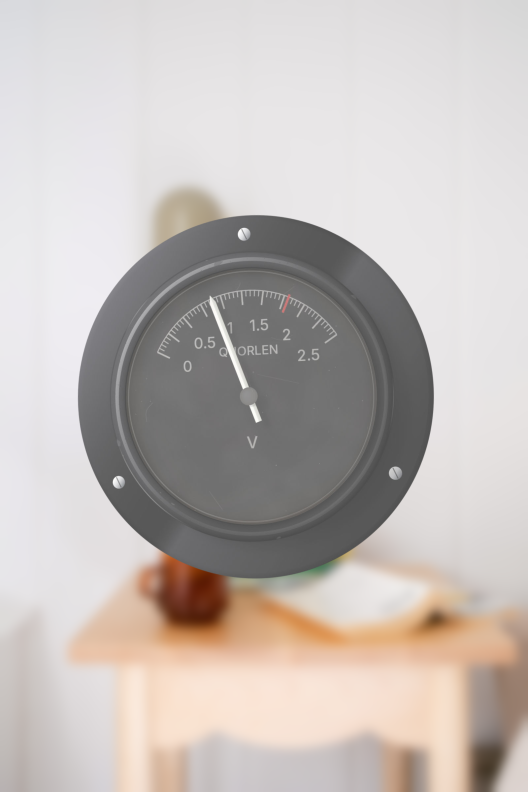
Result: 0.9
